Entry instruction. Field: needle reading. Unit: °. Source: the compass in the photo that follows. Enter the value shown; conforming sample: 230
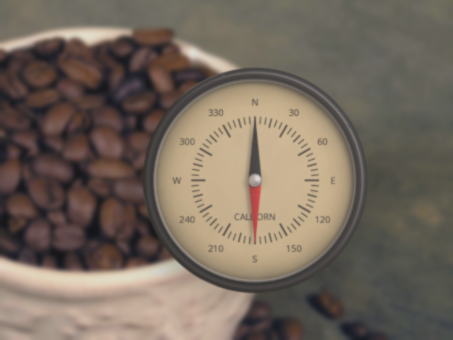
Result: 180
